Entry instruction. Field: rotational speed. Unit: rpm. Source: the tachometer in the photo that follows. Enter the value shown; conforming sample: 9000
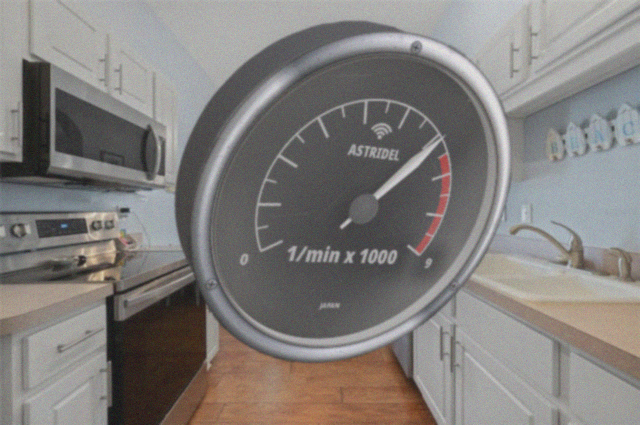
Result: 6000
